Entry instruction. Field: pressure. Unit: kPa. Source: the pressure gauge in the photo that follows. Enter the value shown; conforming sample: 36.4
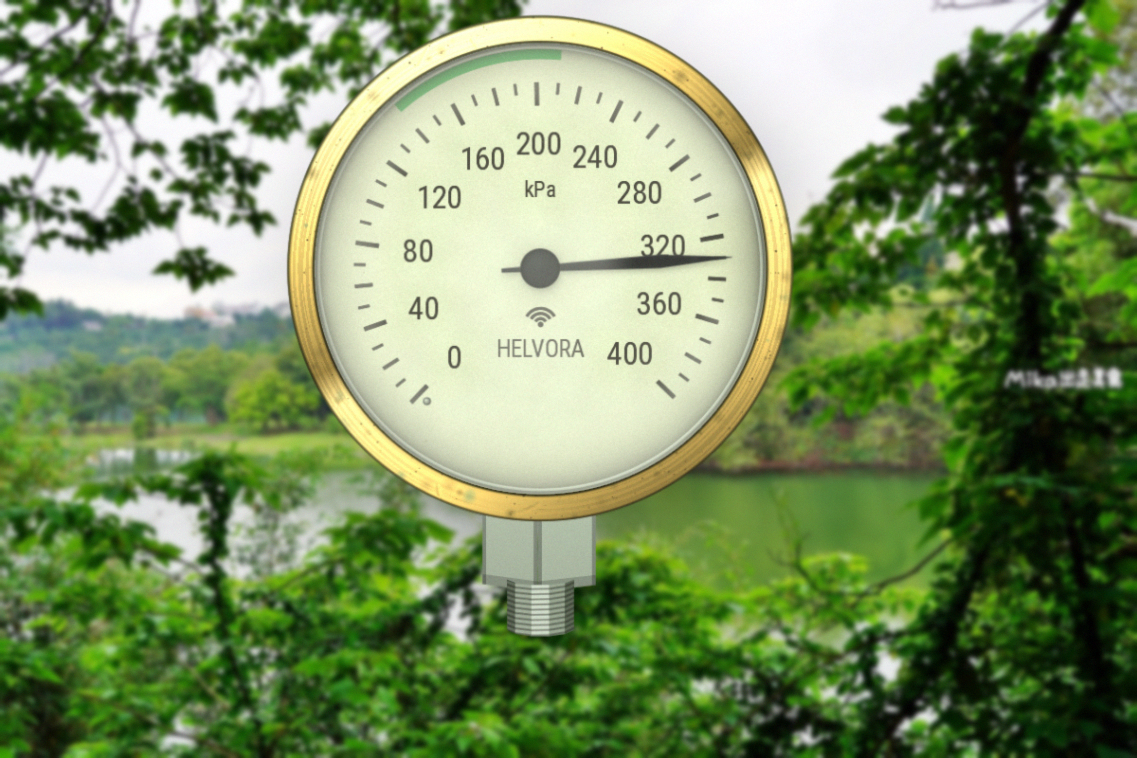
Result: 330
